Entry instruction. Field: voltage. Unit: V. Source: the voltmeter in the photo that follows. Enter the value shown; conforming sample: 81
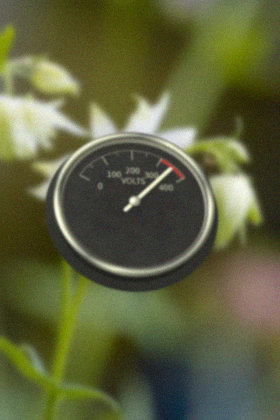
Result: 350
